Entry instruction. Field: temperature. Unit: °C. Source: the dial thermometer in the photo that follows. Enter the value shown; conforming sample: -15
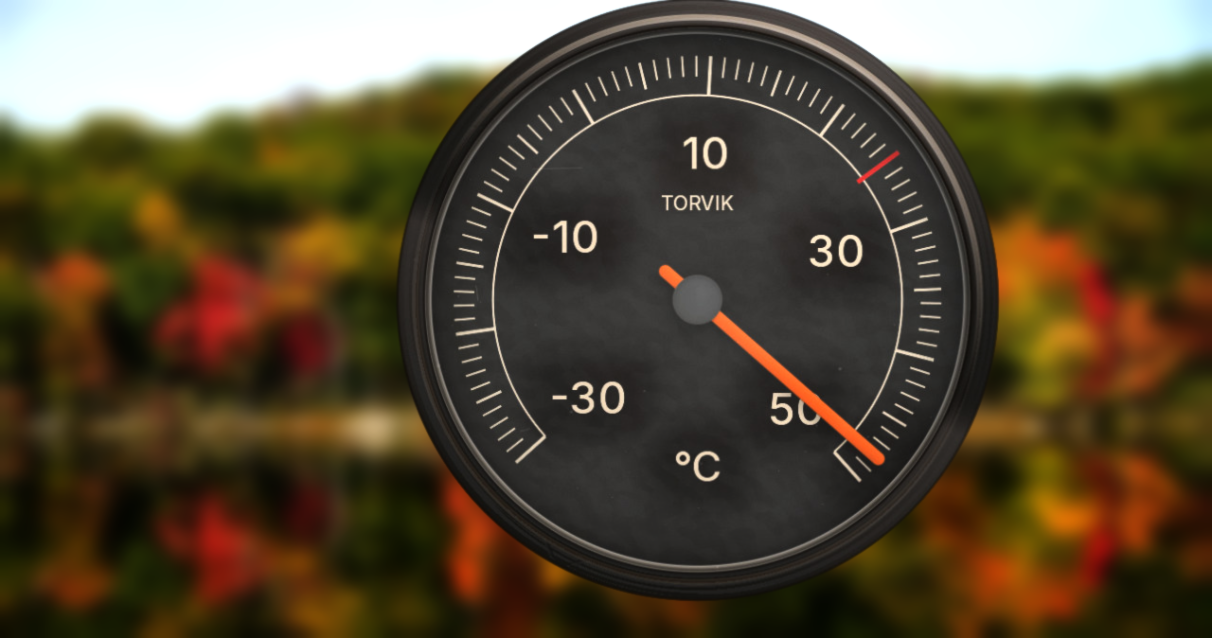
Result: 48
